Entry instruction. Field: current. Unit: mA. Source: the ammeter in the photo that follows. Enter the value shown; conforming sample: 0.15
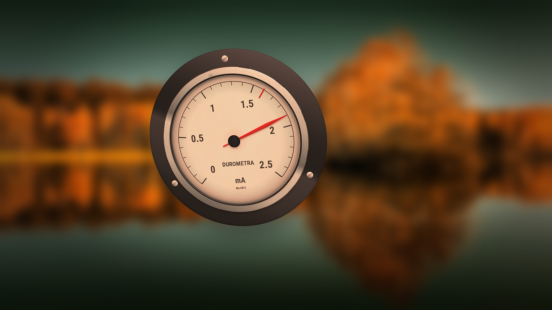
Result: 1.9
